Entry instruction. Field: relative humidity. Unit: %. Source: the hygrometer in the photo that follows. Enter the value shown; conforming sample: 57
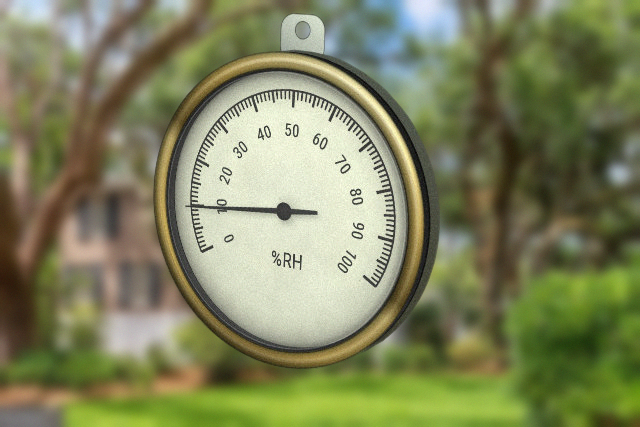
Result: 10
